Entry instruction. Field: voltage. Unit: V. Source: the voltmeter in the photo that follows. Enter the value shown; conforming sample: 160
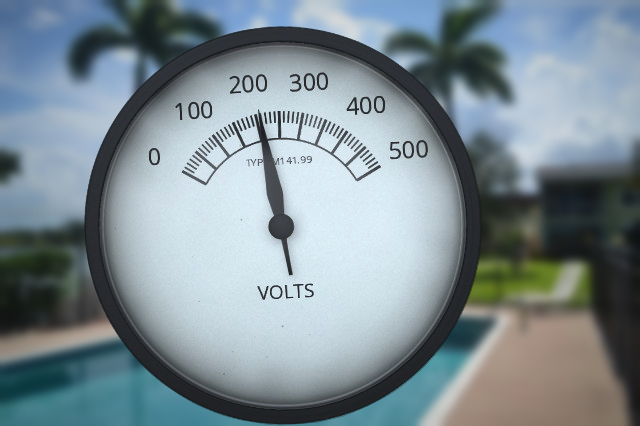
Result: 210
